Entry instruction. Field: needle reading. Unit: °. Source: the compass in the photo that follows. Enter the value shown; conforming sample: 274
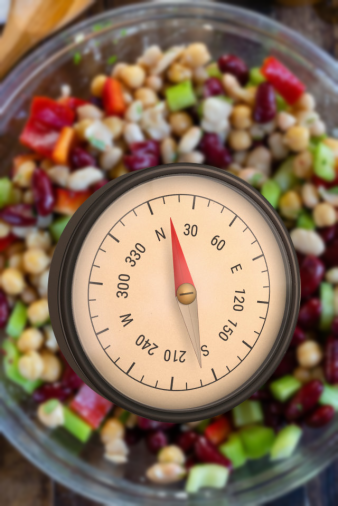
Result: 10
